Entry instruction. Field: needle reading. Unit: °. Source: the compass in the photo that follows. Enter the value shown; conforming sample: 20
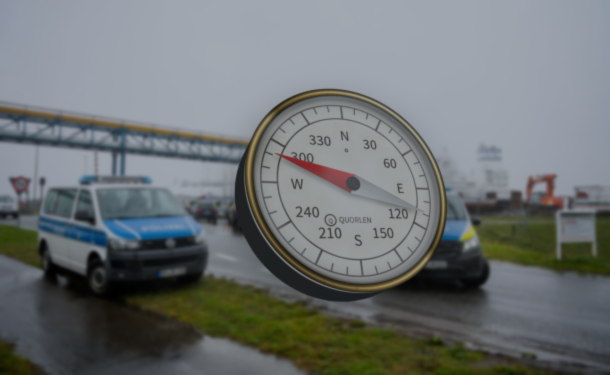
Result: 290
